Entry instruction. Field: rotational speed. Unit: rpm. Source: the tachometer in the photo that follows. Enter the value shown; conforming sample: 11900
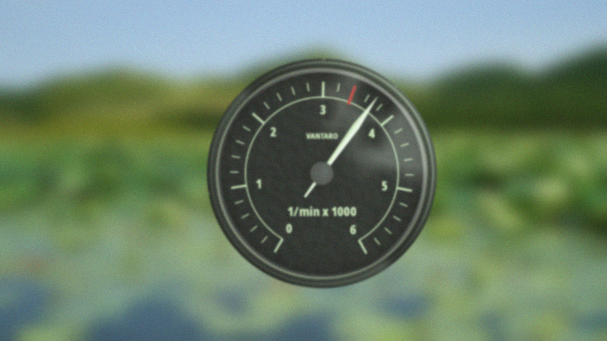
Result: 3700
